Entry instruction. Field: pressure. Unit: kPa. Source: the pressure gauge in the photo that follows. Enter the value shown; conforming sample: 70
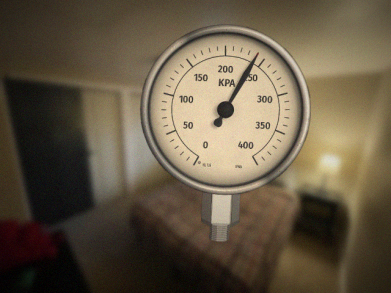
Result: 240
